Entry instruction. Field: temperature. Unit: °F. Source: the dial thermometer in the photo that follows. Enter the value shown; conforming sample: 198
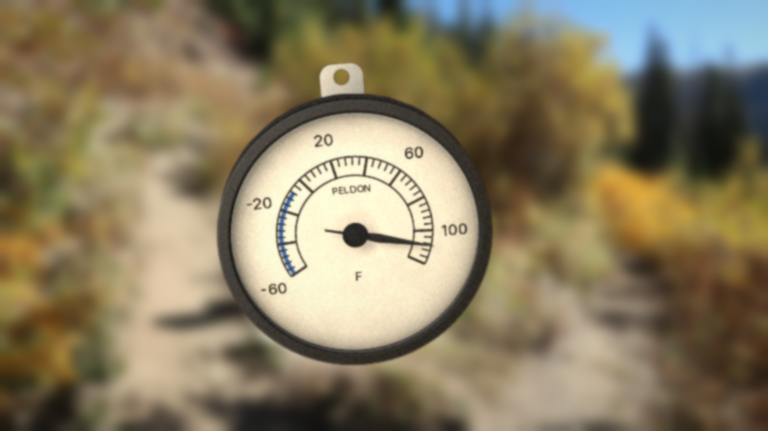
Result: 108
